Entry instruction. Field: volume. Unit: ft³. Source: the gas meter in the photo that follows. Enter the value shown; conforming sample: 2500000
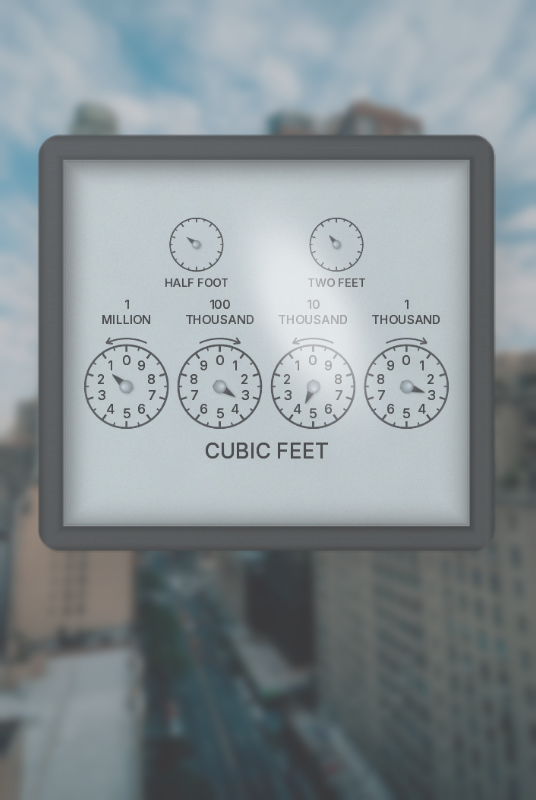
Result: 134300
